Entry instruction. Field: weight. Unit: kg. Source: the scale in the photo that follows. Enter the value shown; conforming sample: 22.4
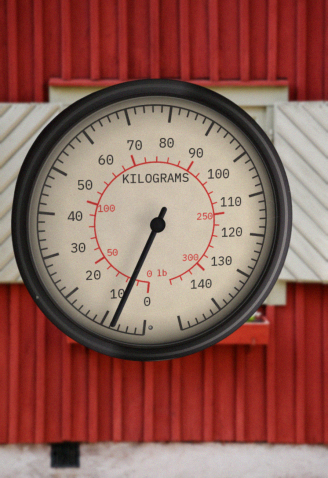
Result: 8
